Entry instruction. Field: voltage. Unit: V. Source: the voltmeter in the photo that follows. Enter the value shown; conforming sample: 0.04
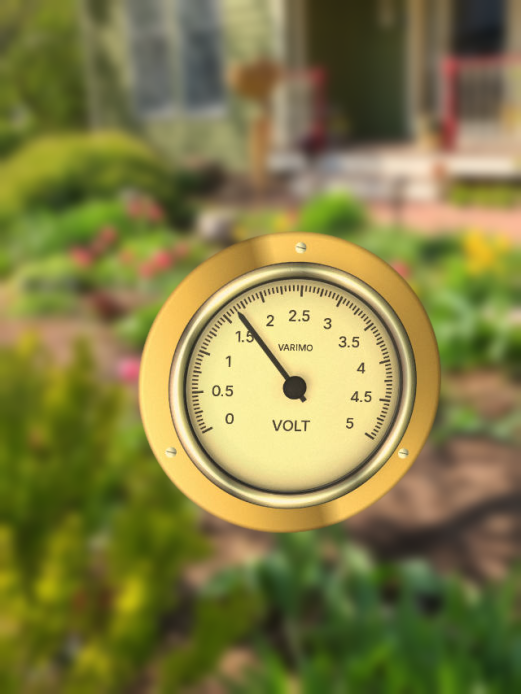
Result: 1.65
